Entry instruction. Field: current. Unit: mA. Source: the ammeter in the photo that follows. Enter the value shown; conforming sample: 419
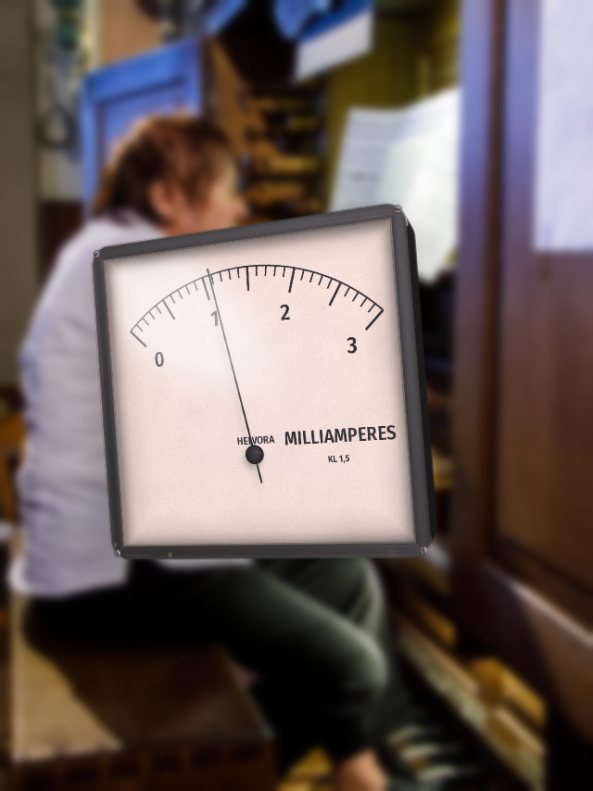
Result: 1.1
